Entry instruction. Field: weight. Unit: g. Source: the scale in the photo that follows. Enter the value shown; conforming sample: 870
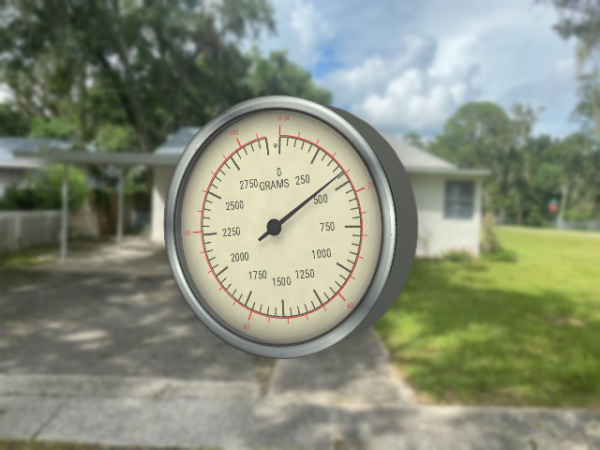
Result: 450
